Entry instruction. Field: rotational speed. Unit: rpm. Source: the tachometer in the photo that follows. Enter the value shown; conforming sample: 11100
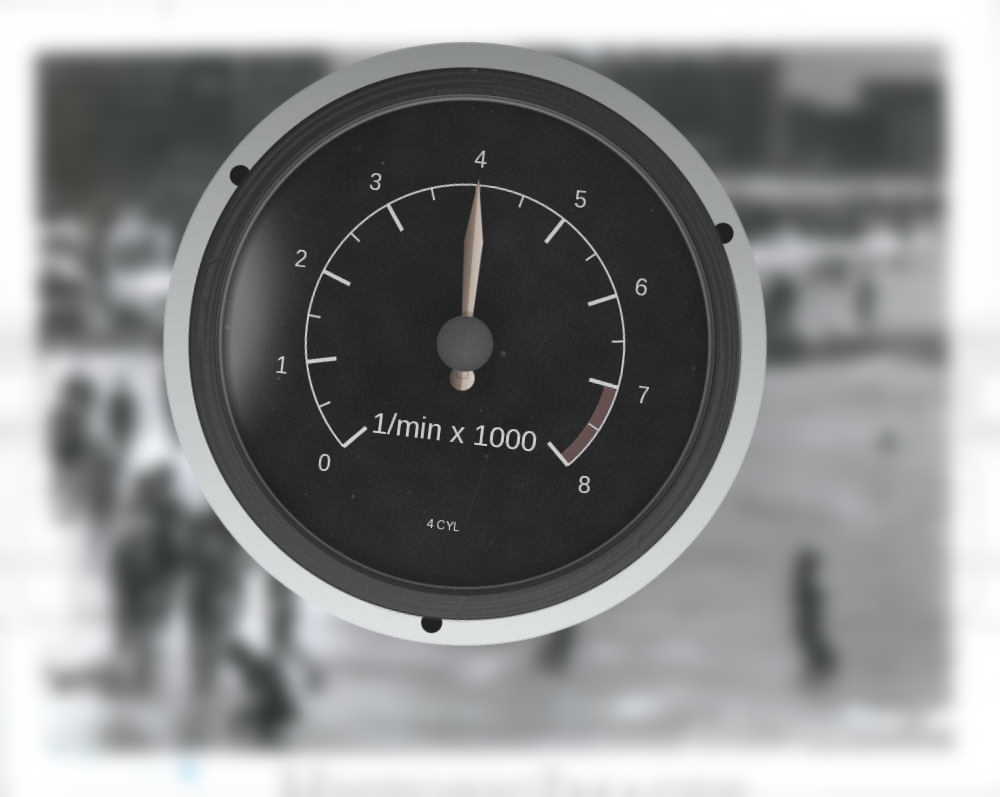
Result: 4000
